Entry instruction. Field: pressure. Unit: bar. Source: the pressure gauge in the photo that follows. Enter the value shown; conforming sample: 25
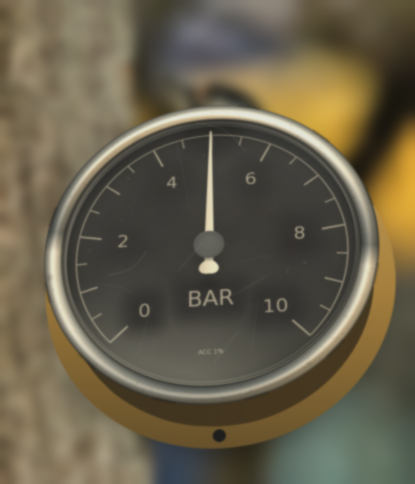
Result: 5
